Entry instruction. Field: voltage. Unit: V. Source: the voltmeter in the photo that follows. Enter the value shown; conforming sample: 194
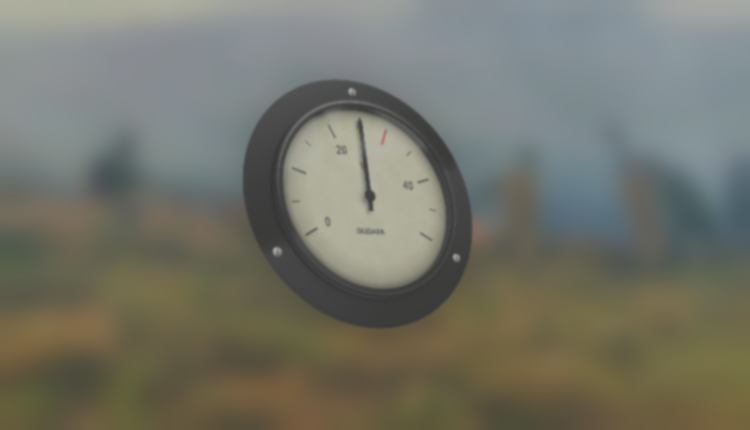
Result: 25
